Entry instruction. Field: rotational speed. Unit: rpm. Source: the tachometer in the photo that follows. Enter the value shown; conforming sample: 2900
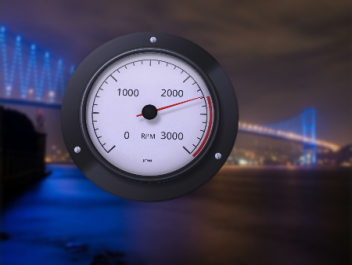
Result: 2300
